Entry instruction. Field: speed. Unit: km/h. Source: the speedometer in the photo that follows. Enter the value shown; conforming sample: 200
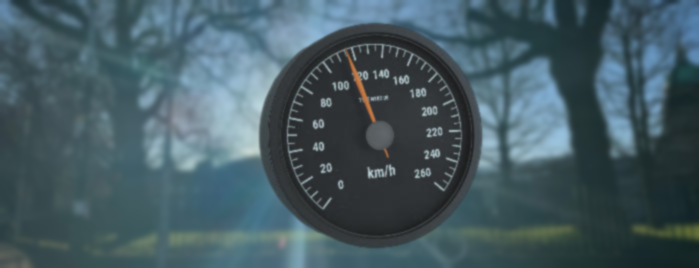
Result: 115
